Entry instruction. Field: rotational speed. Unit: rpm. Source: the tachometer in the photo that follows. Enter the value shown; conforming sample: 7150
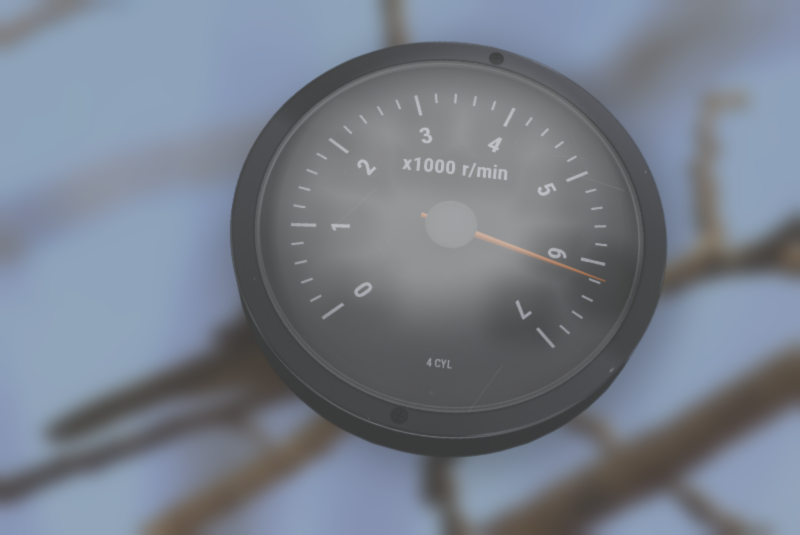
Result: 6200
